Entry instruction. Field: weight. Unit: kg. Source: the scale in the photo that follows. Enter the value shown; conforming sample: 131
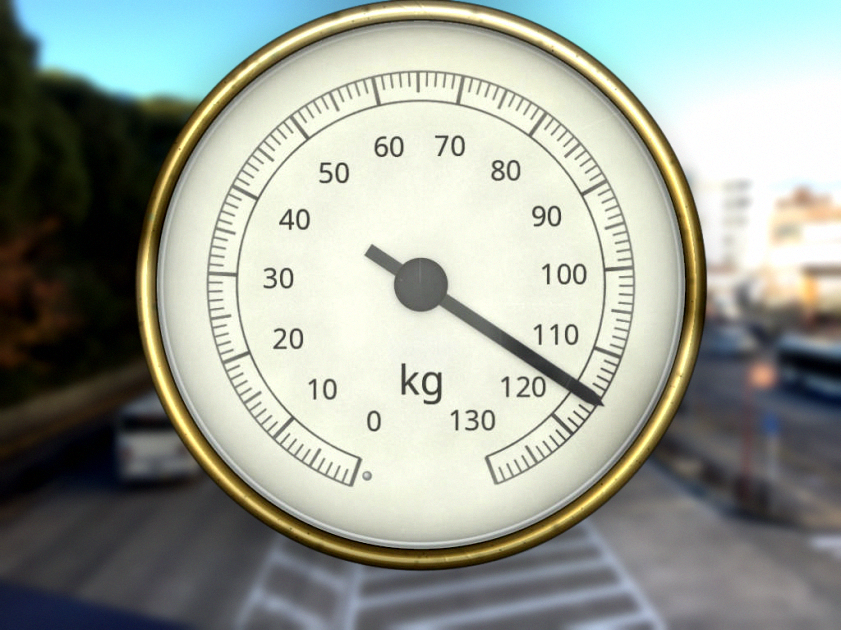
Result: 115.5
